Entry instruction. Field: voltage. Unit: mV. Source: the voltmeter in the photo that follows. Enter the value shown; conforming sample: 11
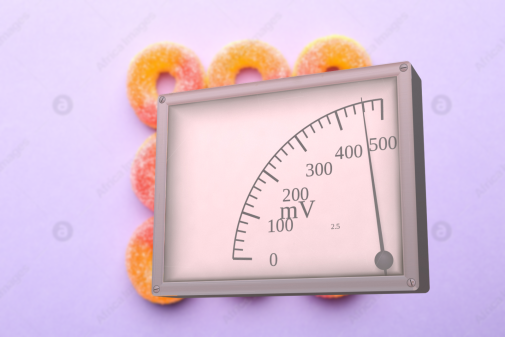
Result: 460
